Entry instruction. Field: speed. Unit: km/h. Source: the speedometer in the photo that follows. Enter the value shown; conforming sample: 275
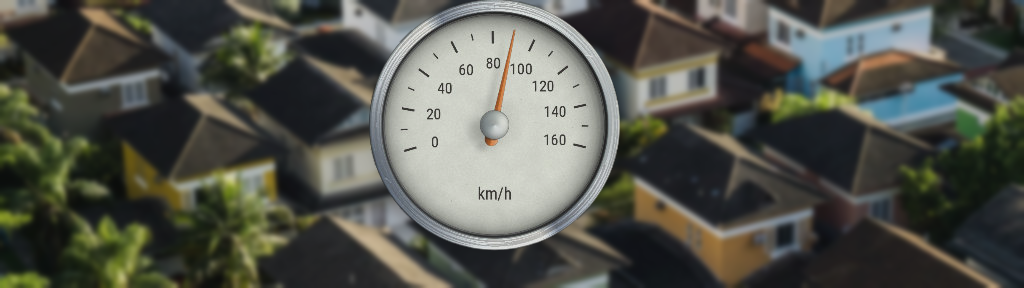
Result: 90
